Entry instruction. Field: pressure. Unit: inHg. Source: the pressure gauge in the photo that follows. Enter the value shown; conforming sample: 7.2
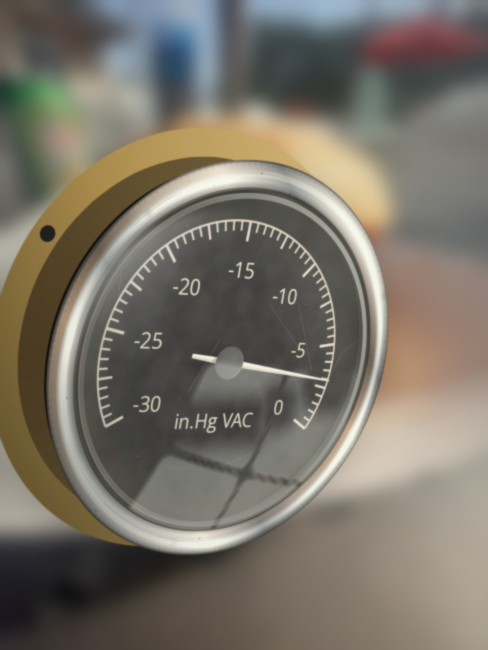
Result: -3
